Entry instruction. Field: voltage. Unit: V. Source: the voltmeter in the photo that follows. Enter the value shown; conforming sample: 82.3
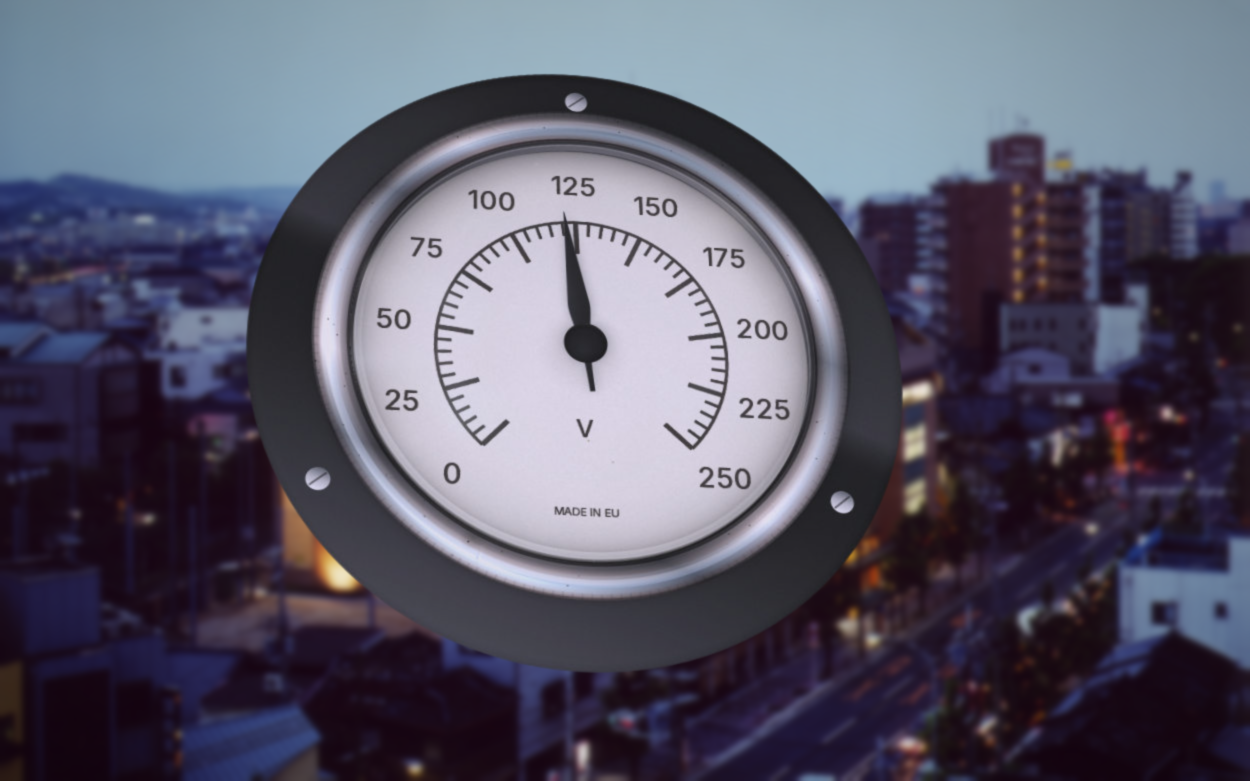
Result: 120
